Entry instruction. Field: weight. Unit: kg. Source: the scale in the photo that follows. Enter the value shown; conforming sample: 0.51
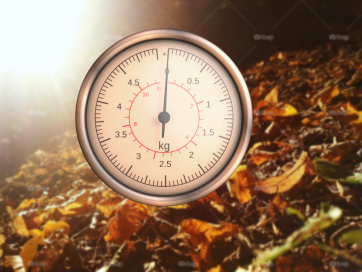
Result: 0
